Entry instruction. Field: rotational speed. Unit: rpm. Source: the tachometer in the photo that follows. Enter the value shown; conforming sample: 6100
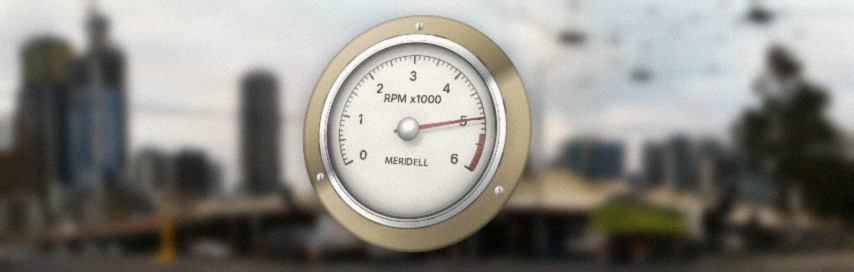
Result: 5000
